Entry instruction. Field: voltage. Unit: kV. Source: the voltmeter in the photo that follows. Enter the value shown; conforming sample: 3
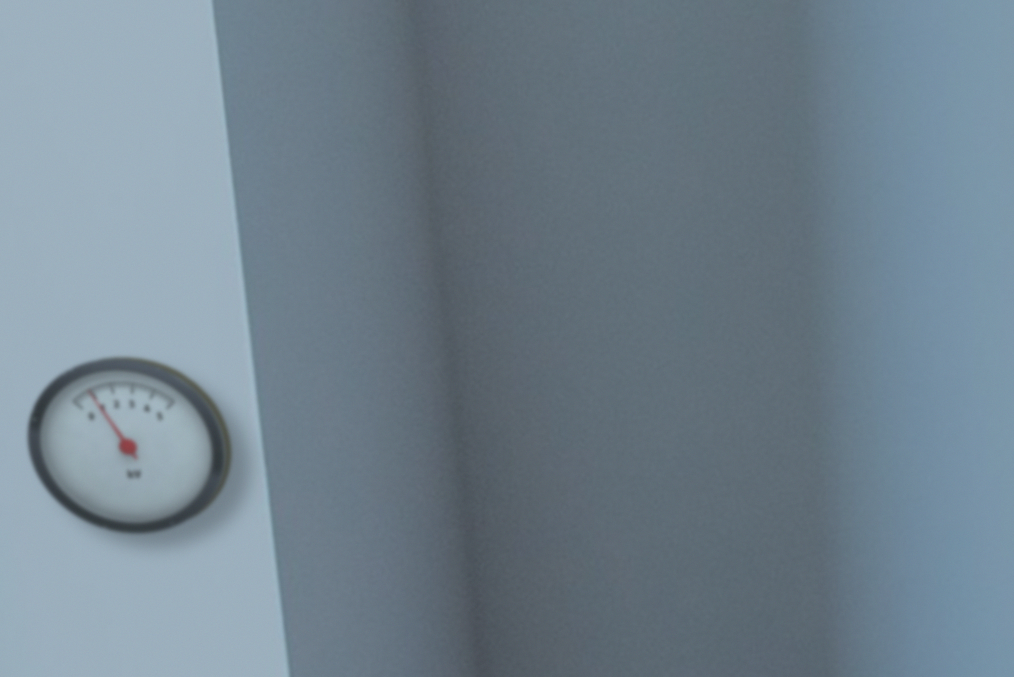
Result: 1
